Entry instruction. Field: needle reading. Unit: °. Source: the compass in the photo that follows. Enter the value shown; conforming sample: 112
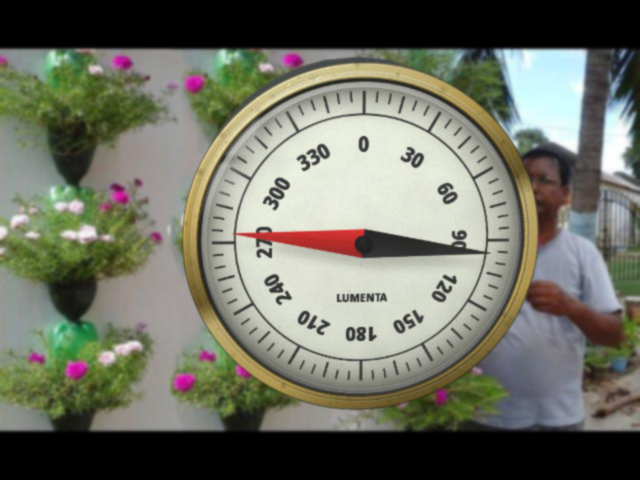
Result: 275
